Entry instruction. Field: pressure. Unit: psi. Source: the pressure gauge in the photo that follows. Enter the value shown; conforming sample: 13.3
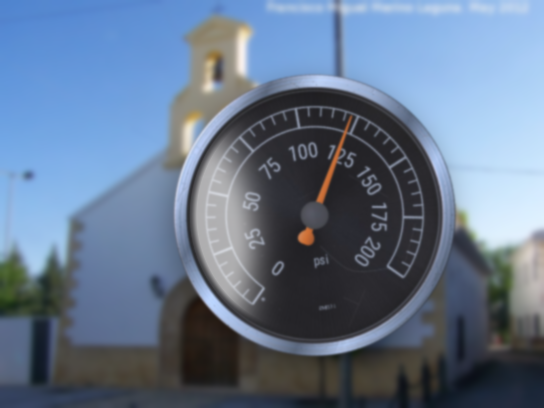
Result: 122.5
